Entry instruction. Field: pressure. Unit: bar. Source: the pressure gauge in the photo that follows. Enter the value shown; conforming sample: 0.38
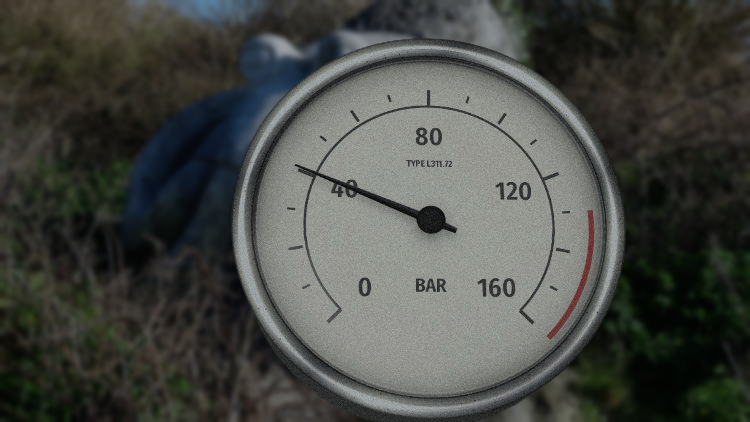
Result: 40
